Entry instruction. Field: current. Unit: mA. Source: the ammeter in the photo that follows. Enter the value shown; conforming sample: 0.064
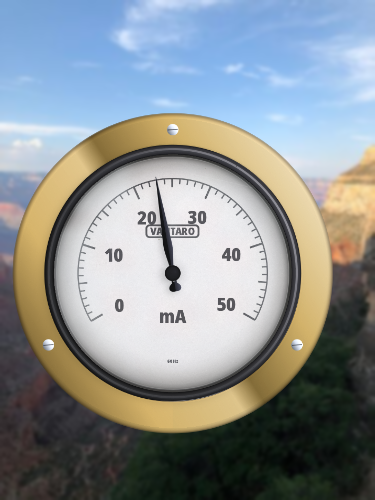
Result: 23
